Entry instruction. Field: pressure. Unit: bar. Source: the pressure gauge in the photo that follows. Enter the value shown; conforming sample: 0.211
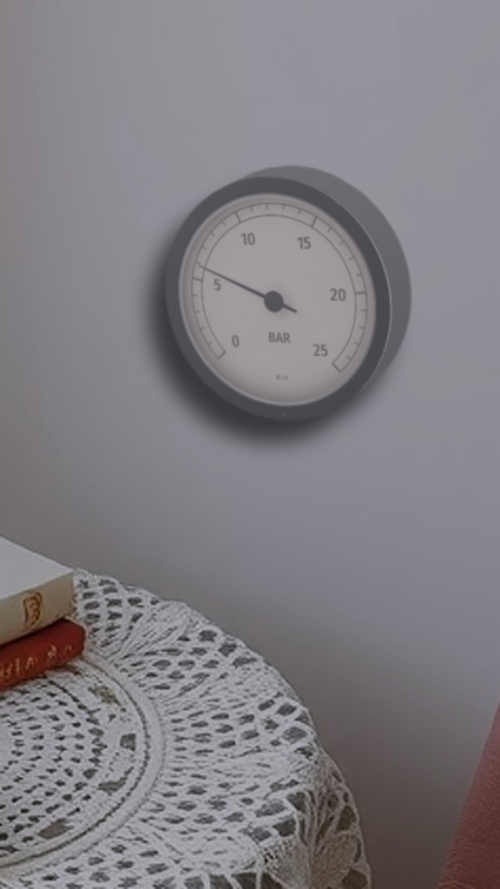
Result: 6
